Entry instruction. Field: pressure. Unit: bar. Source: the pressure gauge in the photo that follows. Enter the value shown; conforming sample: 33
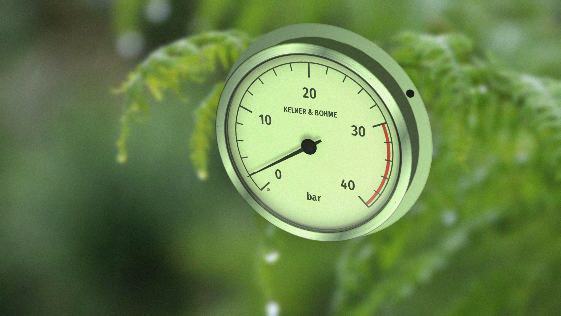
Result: 2
